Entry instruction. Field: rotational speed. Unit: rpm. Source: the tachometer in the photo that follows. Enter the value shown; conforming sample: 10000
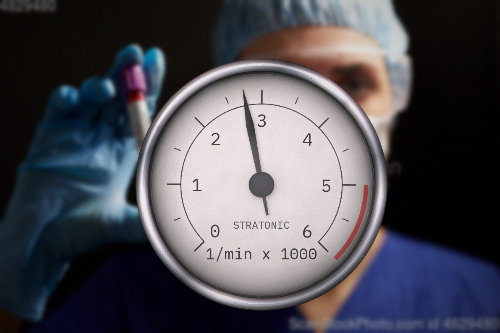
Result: 2750
